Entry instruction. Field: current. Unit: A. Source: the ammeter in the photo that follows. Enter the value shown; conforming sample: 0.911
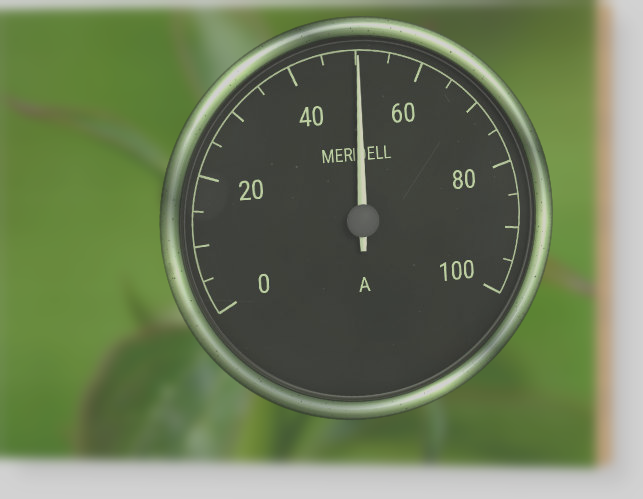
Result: 50
